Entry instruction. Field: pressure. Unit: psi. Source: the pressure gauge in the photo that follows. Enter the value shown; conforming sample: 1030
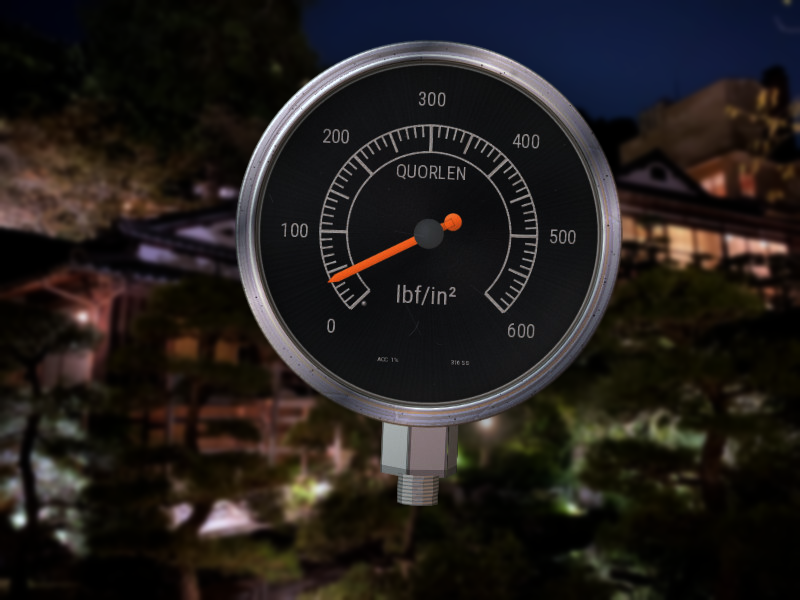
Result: 40
